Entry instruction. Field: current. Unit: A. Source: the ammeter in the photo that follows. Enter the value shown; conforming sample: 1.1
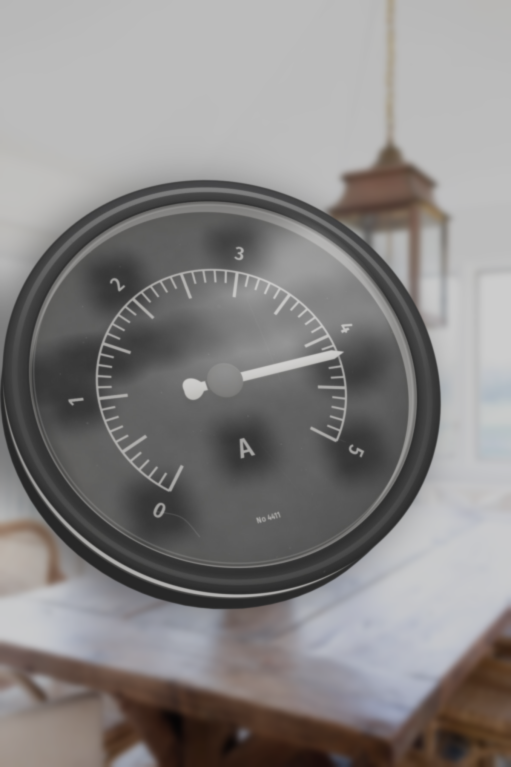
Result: 4.2
